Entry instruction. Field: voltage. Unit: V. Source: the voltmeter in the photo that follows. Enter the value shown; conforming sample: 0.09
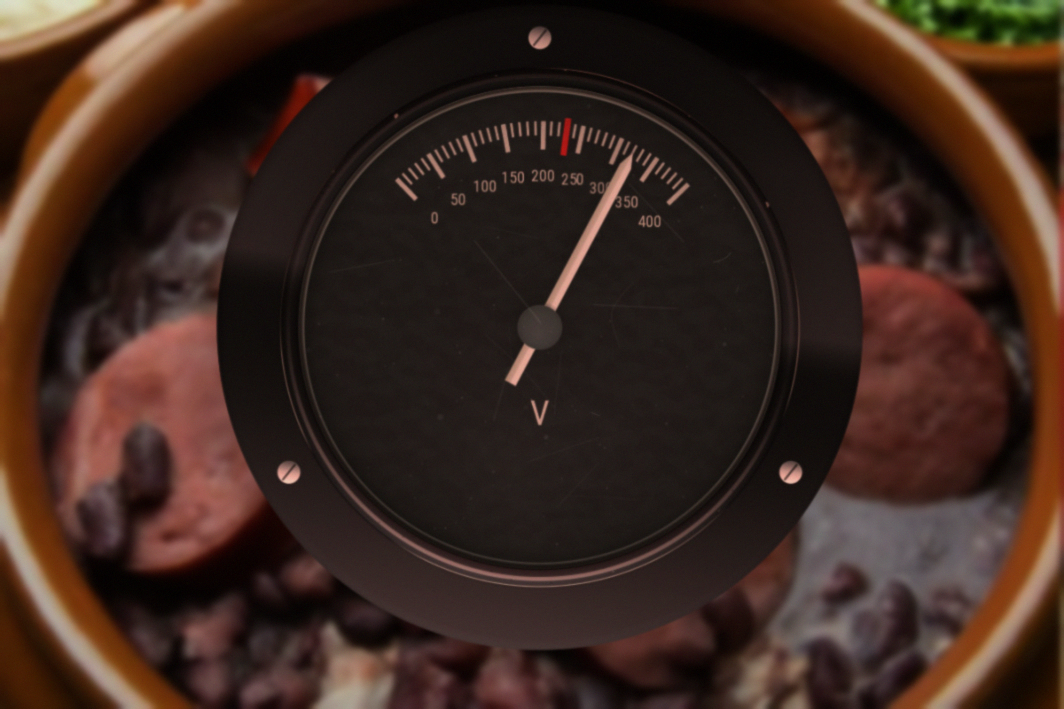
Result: 320
